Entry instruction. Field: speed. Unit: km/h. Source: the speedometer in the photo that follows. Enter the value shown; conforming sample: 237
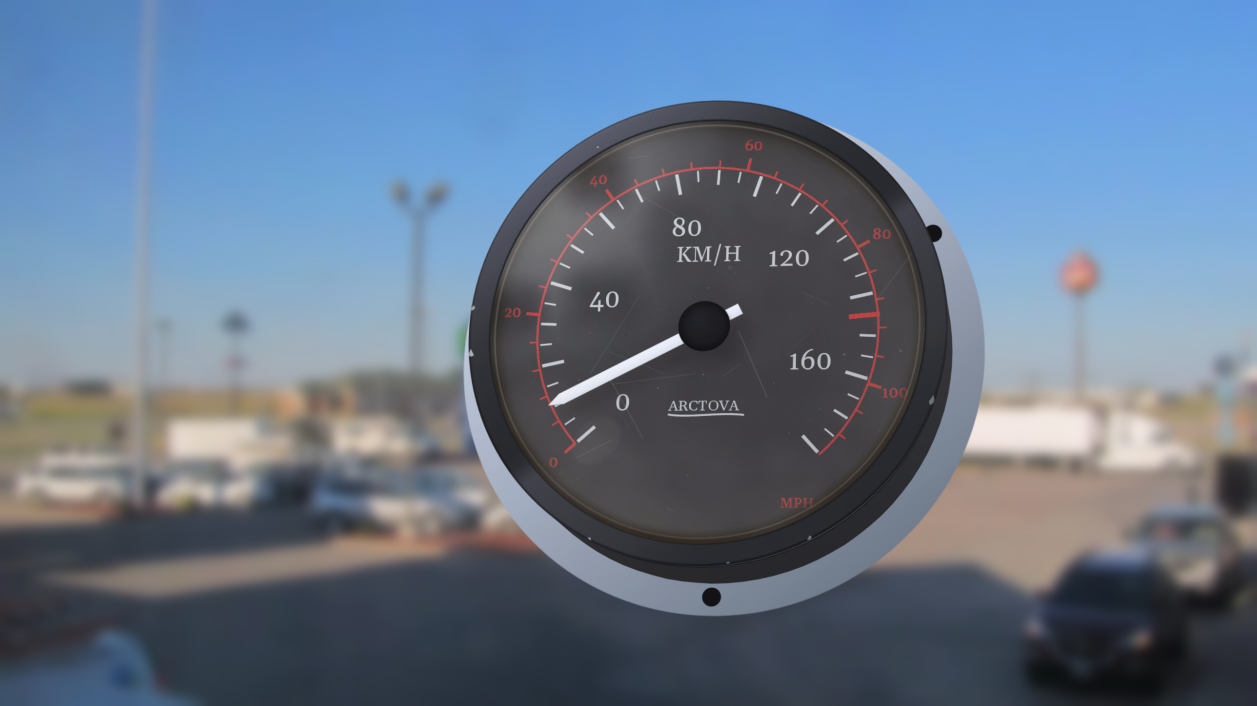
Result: 10
